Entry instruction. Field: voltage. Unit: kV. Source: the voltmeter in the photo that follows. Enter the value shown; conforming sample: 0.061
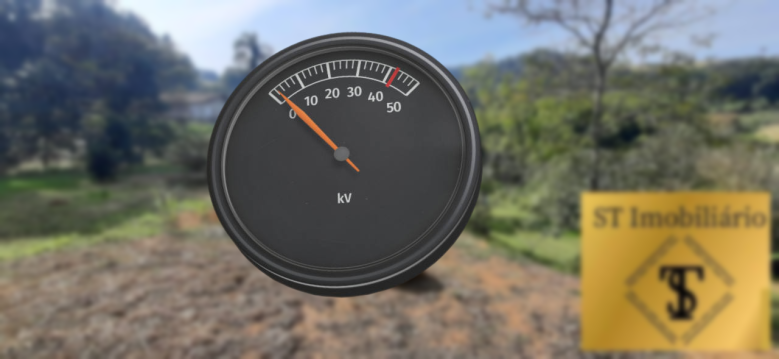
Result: 2
